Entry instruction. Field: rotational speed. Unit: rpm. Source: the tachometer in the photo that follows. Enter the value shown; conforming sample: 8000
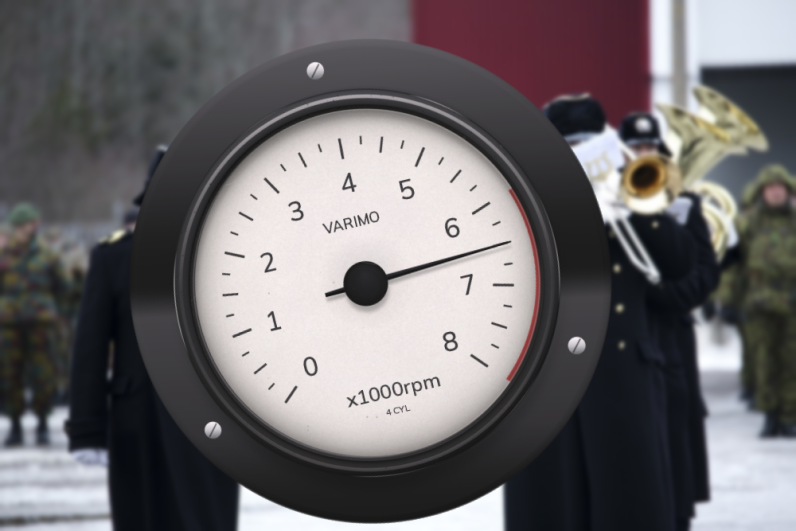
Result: 6500
